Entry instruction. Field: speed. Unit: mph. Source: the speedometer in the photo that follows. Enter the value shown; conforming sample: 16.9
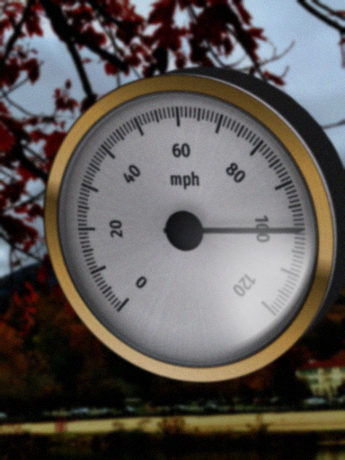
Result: 100
